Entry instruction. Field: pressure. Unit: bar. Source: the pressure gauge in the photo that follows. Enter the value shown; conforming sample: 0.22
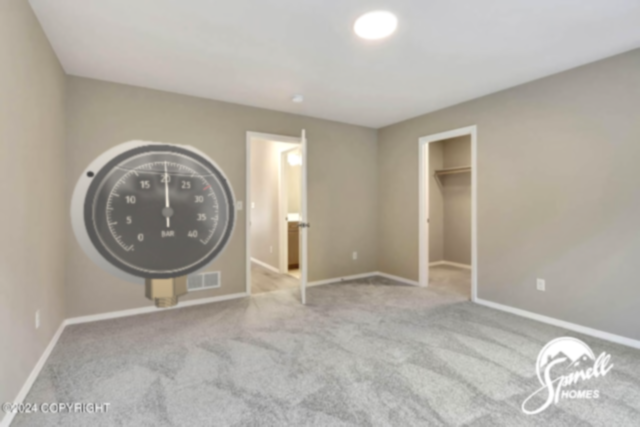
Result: 20
